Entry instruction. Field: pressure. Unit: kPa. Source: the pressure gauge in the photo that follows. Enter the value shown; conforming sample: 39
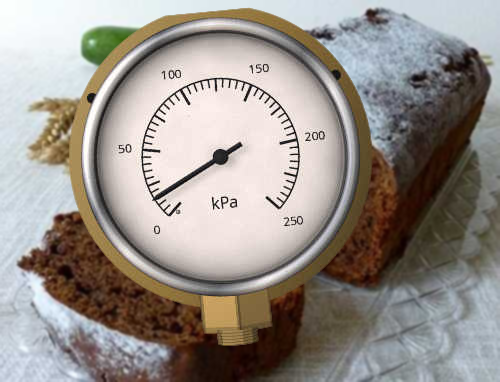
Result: 15
